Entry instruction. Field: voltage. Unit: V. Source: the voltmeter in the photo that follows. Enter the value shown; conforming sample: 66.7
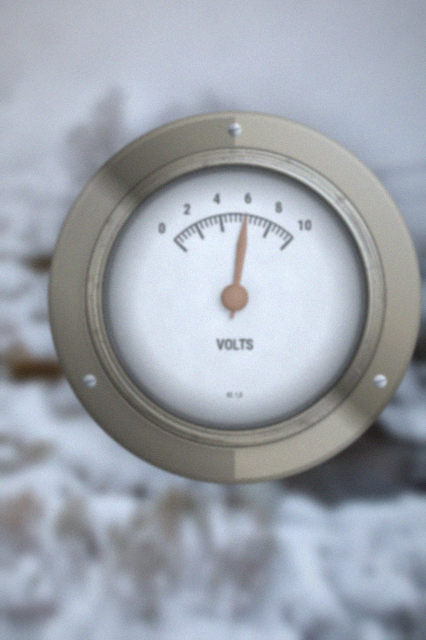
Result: 6
